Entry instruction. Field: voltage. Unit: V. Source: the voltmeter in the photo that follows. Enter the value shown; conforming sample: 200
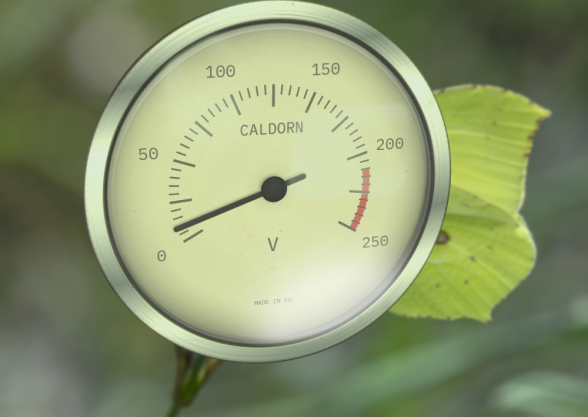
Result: 10
